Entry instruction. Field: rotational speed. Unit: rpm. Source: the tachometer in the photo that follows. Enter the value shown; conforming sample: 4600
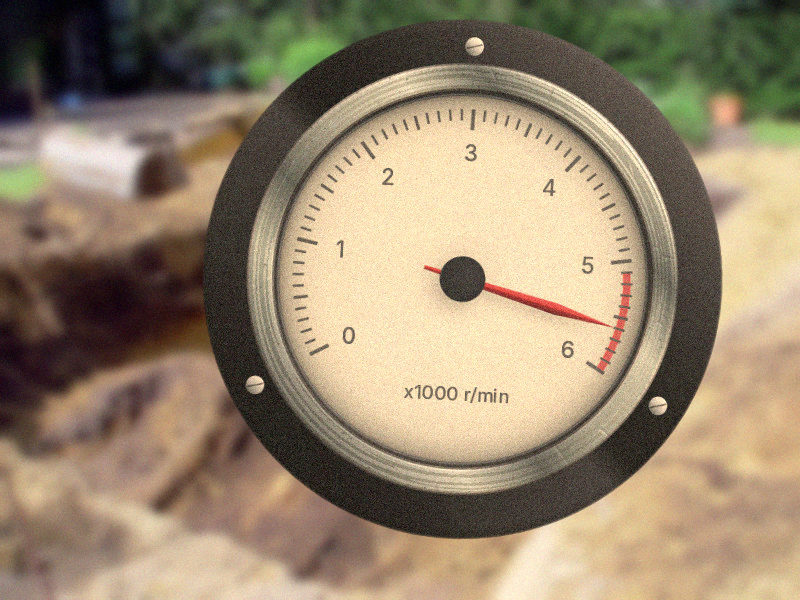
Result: 5600
